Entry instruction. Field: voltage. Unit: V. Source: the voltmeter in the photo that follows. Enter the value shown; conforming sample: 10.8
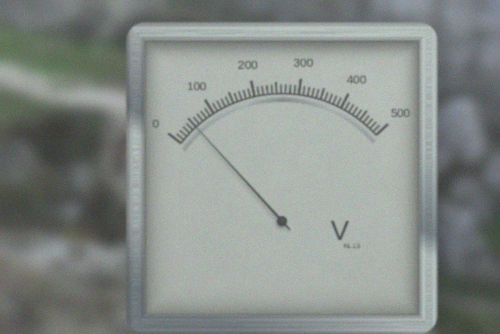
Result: 50
